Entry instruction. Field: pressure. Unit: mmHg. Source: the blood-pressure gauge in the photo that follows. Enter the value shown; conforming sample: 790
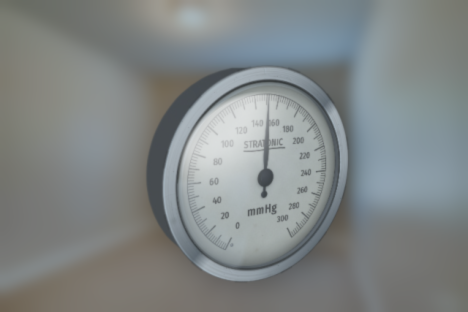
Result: 150
